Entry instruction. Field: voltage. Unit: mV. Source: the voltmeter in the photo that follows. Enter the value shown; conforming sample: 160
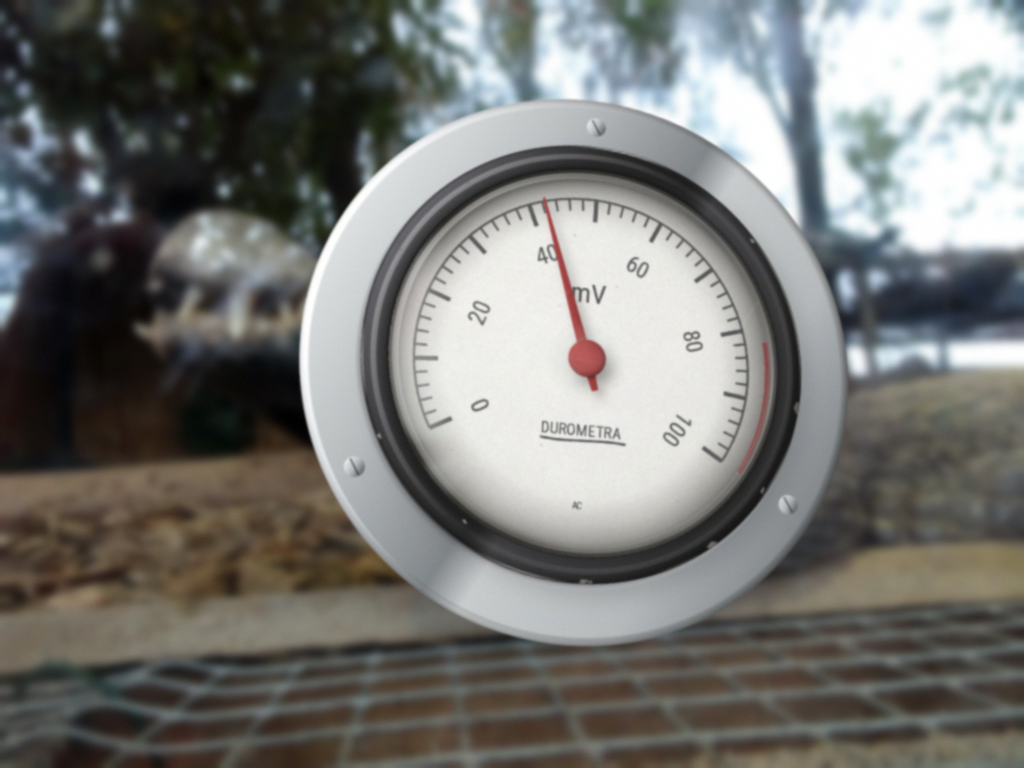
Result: 42
